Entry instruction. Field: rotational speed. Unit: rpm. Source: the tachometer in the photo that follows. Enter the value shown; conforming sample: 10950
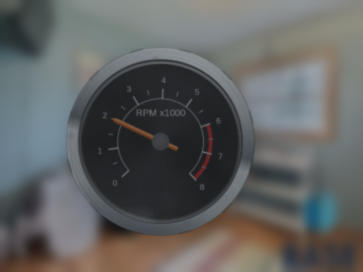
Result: 2000
